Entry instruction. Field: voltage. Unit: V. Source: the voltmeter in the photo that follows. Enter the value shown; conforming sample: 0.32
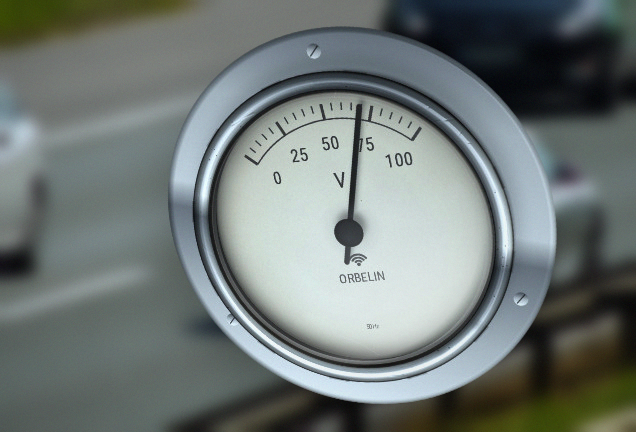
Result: 70
